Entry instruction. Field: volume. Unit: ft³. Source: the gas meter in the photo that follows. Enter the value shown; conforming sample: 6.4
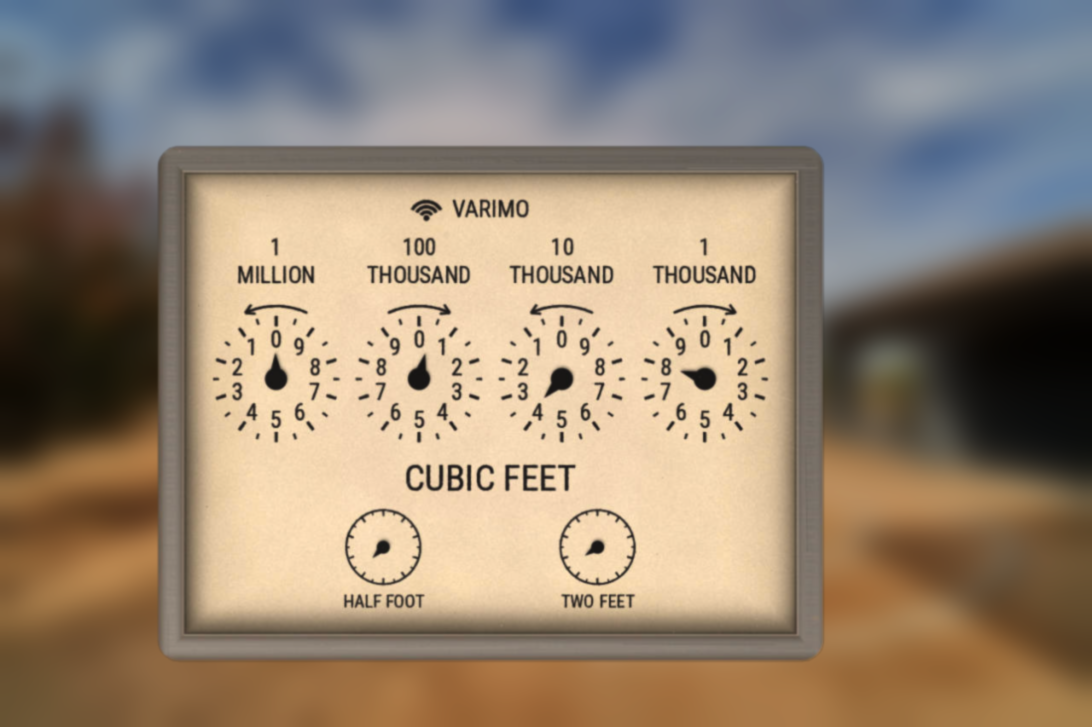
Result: 3800
